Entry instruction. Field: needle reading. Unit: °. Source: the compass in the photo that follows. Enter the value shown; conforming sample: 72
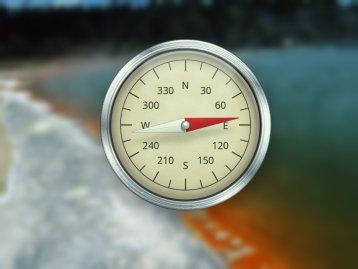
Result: 82.5
